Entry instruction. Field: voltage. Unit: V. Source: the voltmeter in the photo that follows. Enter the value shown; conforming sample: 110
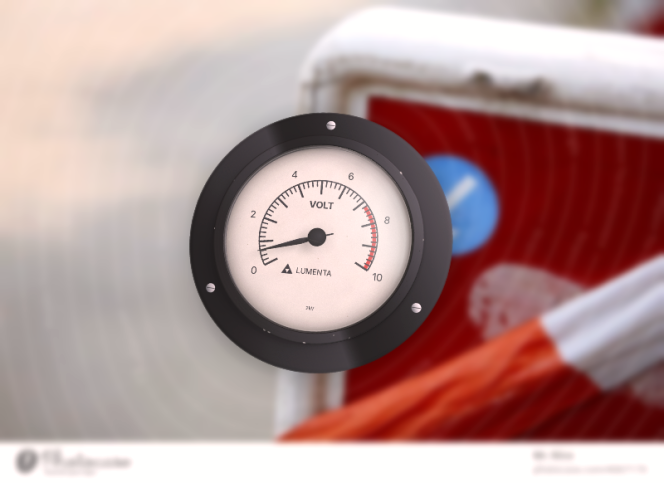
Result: 0.6
